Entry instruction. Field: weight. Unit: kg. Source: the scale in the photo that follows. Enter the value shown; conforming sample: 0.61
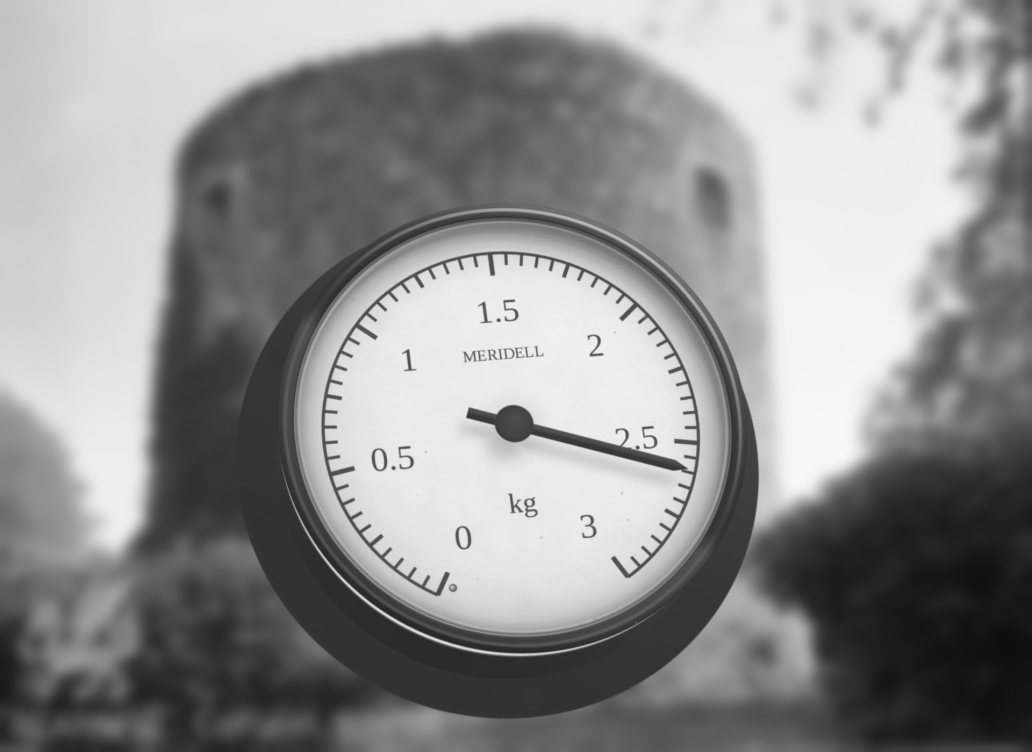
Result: 2.6
